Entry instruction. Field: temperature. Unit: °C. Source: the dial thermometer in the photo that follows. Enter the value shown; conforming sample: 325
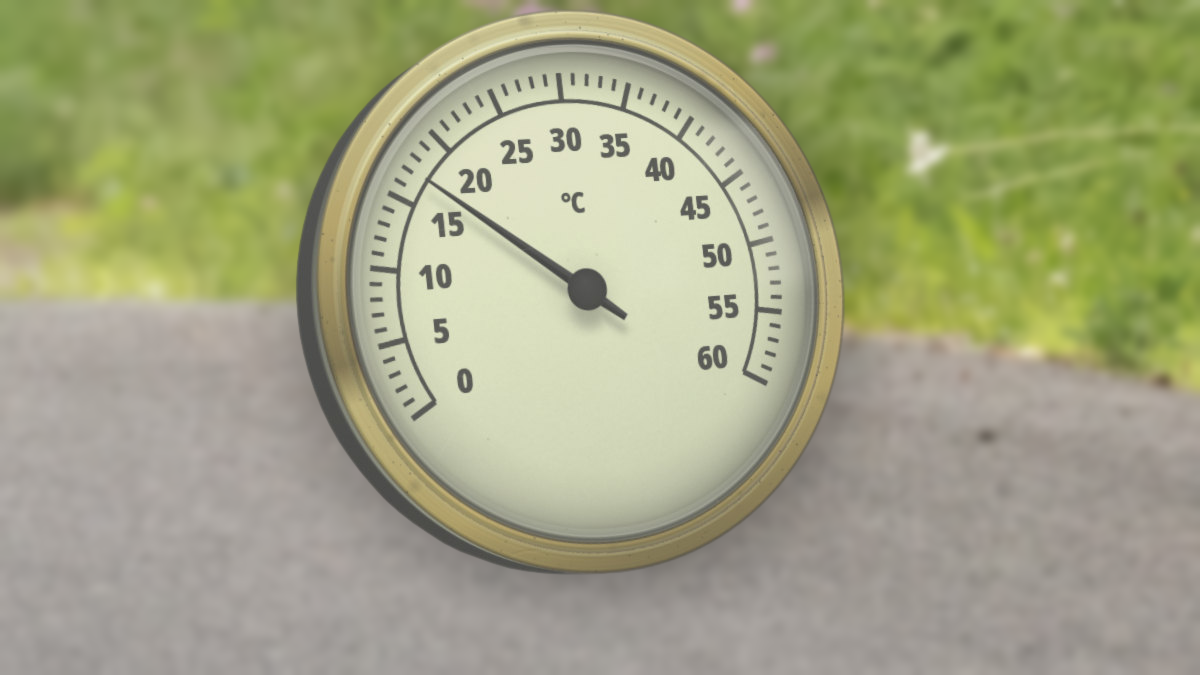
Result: 17
